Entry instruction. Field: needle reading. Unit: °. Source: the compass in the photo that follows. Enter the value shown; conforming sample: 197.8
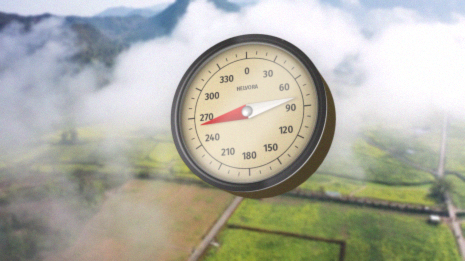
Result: 260
